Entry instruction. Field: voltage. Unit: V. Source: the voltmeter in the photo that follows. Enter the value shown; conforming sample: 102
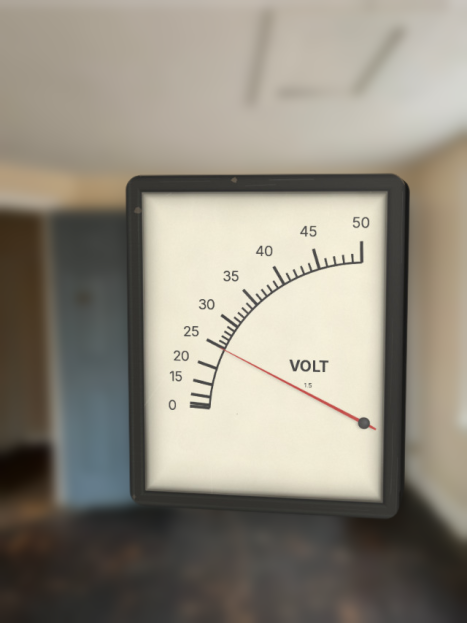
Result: 25
